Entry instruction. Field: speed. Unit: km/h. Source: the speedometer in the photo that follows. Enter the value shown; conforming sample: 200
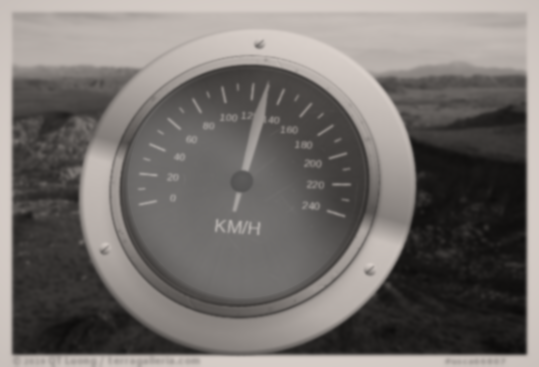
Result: 130
